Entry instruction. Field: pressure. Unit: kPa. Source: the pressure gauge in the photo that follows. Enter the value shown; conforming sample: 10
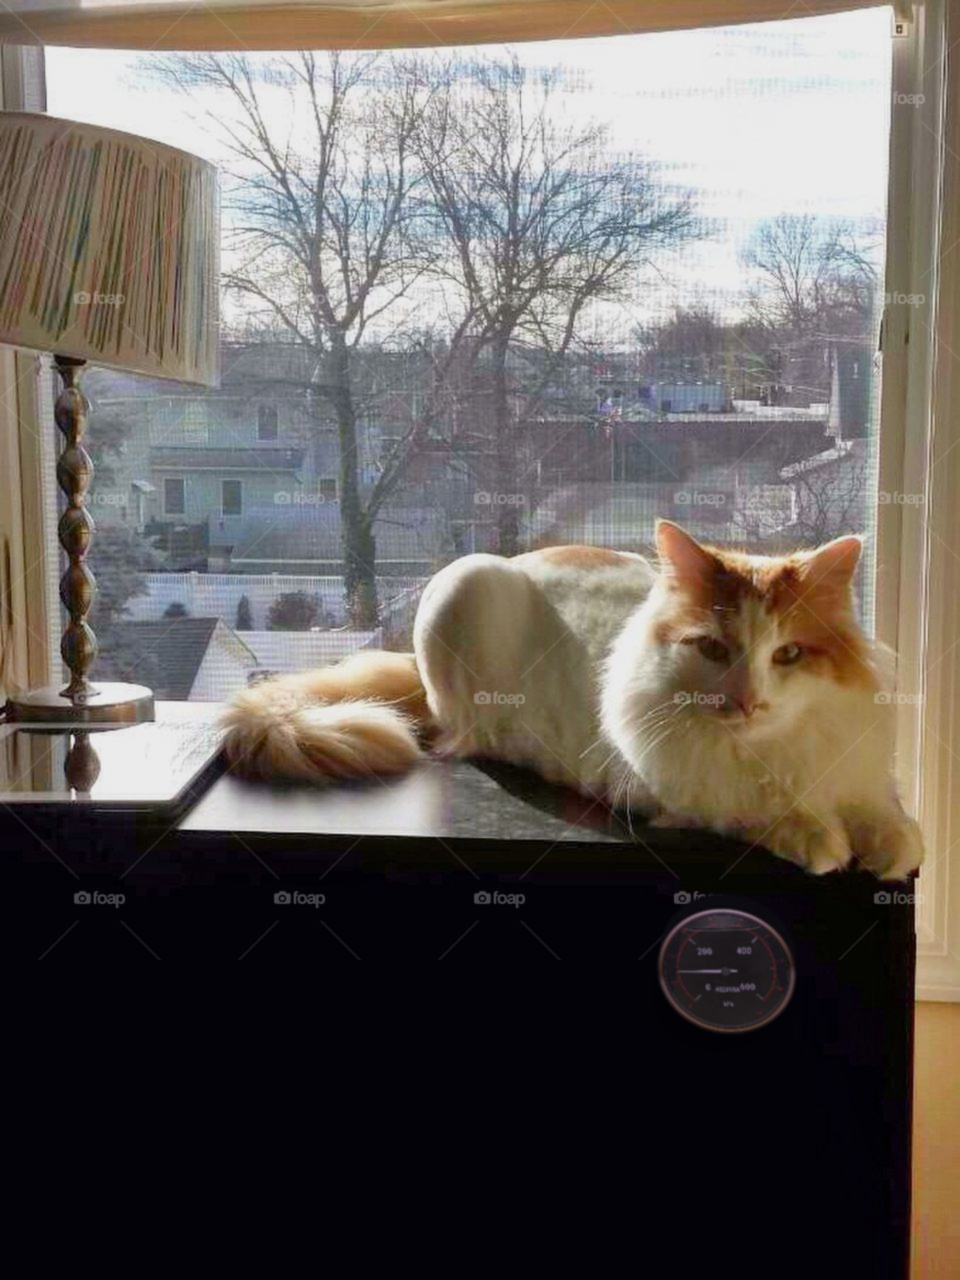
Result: 100
